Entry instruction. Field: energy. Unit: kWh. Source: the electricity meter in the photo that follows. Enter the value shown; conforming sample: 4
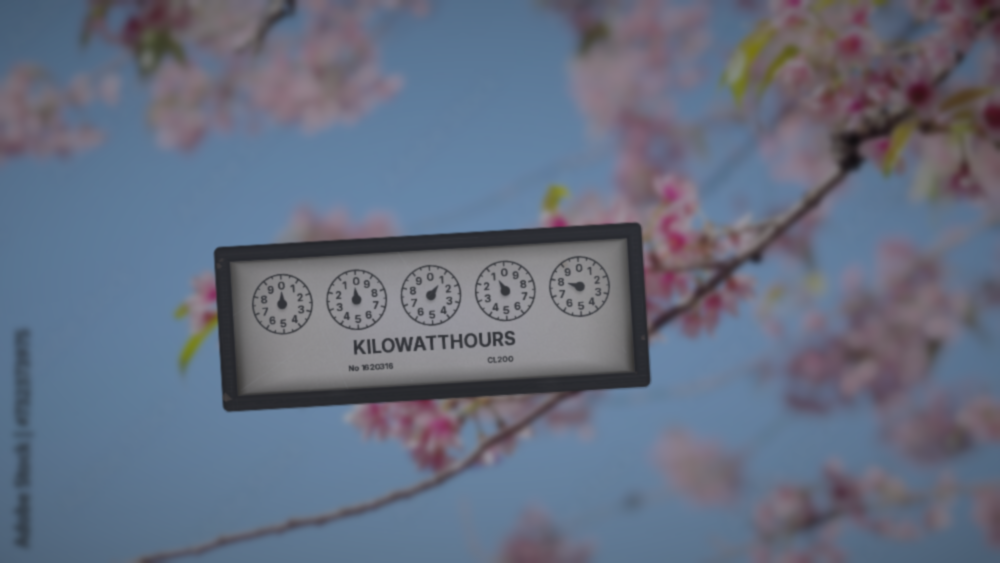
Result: 108
